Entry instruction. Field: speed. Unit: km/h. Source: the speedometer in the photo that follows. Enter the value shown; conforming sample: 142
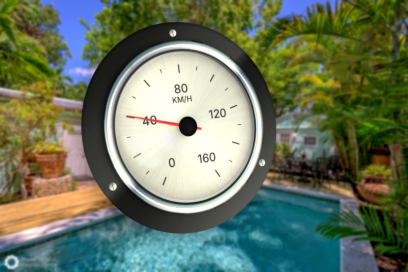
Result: 40
